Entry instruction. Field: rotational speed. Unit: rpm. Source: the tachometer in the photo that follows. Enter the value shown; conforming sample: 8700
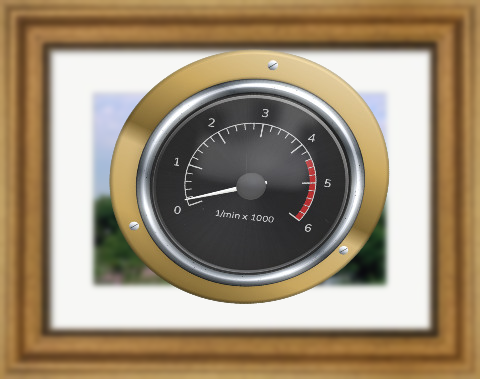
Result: 200
